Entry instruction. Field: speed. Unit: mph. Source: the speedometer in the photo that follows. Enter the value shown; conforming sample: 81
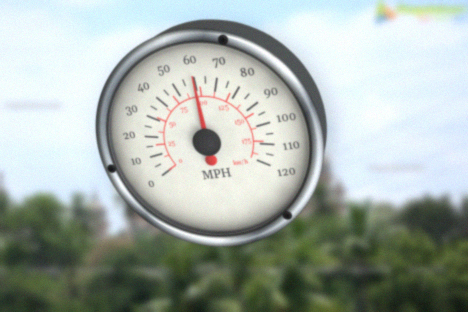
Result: 60
